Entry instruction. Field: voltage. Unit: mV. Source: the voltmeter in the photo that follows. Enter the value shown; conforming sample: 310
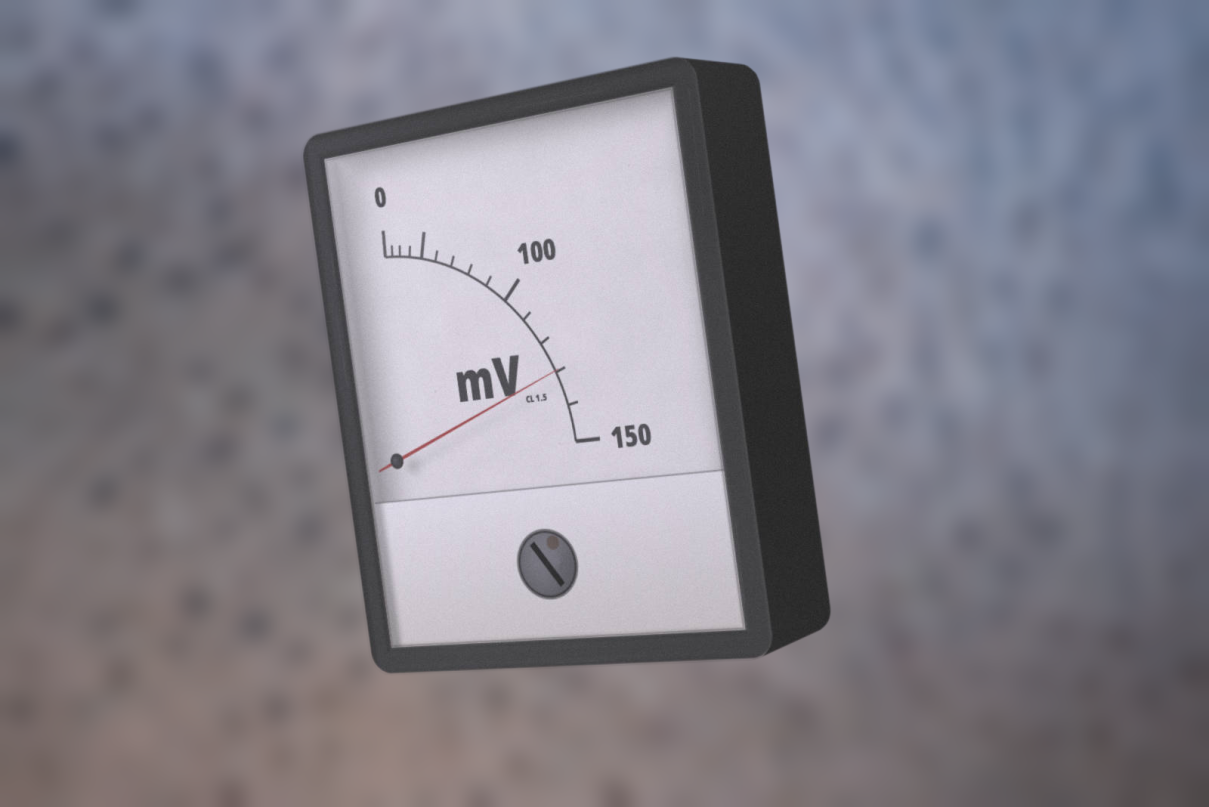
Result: 130
